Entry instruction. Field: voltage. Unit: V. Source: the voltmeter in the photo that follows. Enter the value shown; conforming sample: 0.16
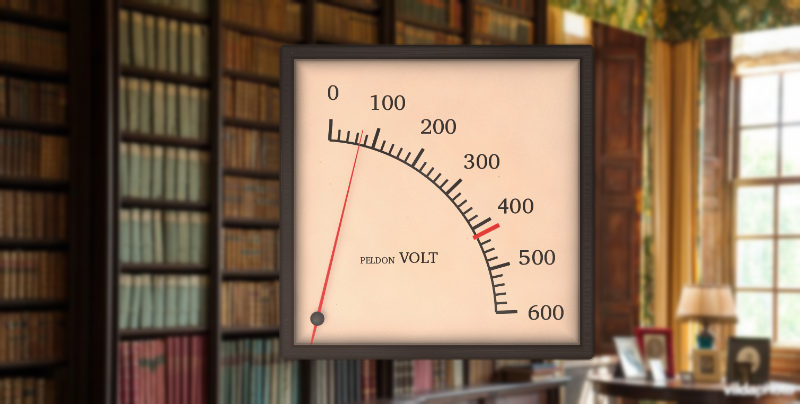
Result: 70
